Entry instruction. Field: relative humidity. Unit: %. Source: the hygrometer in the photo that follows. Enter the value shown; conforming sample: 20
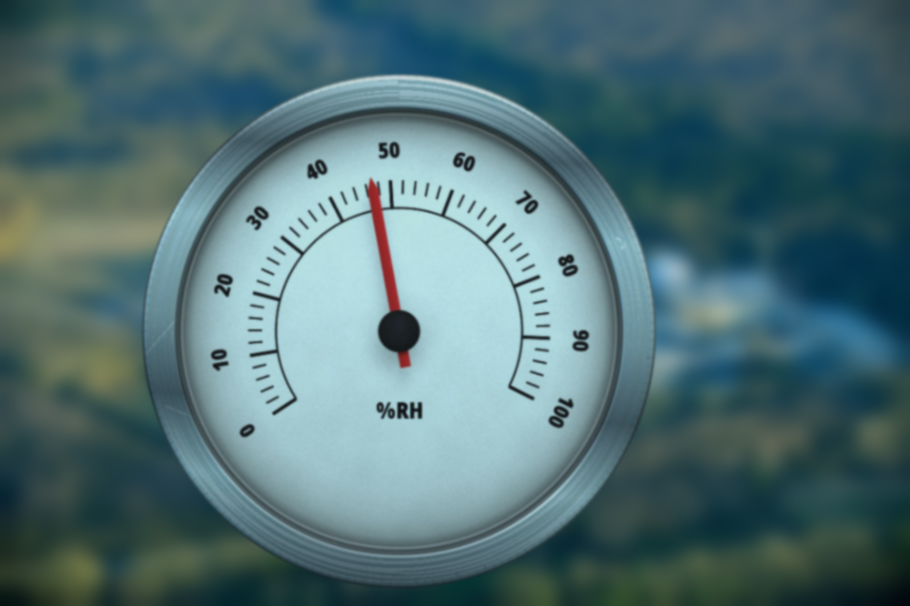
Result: 47
